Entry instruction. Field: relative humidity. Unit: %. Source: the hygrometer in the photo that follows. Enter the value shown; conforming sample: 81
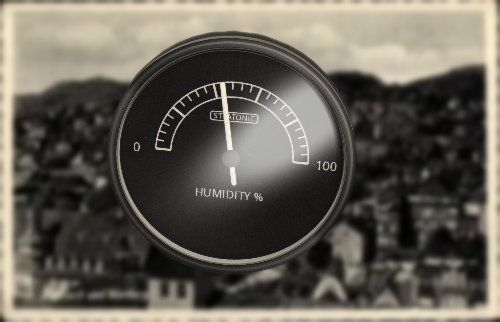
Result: 44
